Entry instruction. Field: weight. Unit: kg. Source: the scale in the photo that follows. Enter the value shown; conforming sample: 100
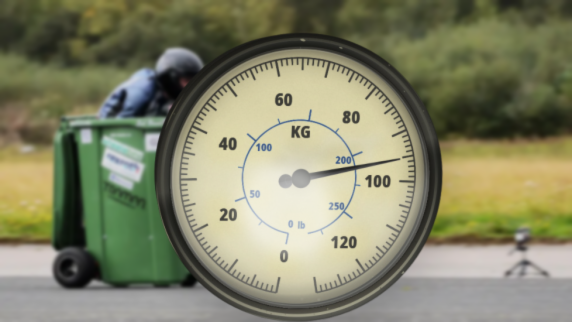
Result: 95
